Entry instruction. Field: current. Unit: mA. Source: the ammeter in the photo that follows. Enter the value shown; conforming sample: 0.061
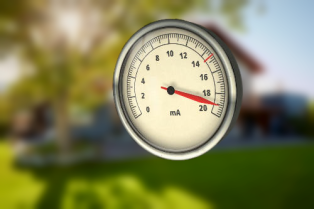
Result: 19
